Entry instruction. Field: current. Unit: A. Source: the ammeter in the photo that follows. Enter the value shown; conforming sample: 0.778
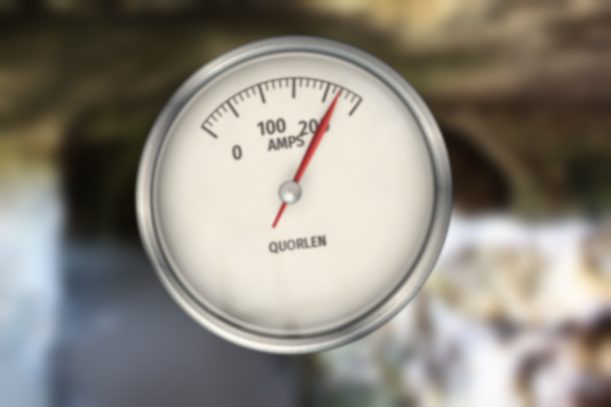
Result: 220
